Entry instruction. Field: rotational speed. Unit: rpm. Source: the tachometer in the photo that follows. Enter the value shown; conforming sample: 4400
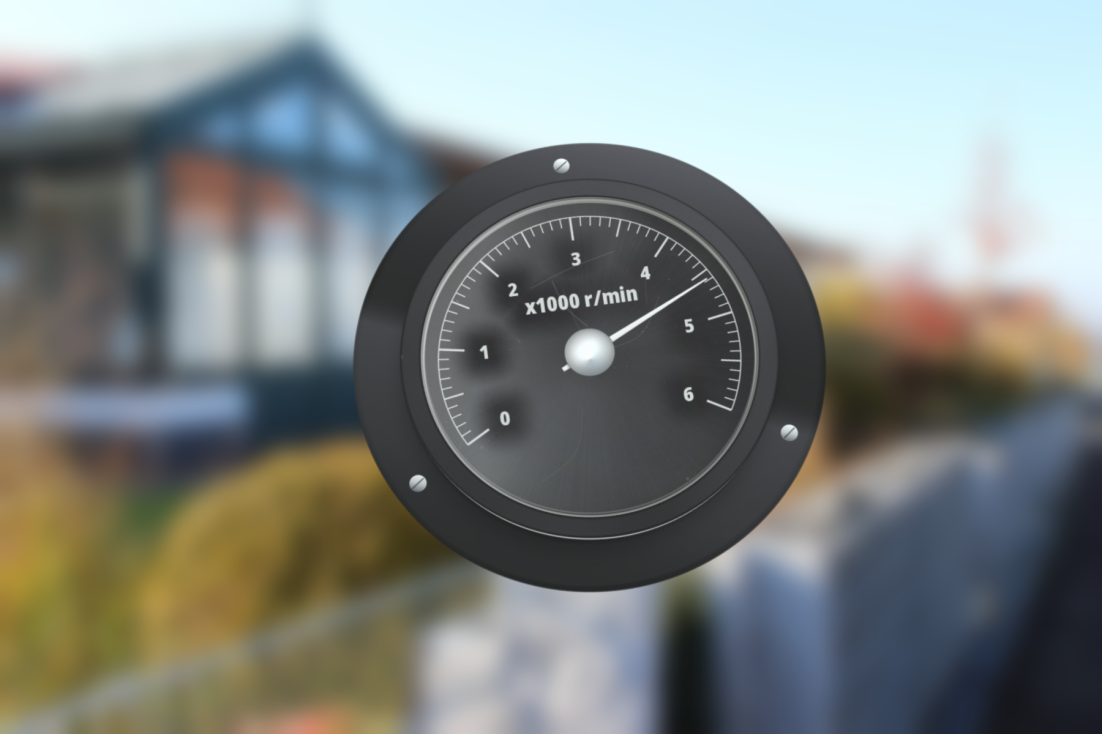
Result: 4600
